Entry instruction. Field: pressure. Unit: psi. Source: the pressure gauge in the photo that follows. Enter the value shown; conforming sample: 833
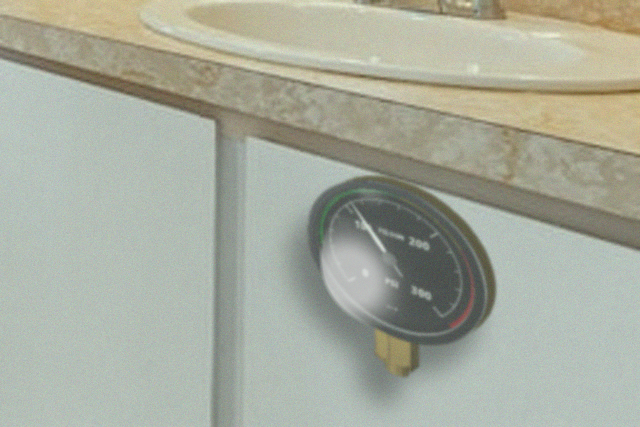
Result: 110
